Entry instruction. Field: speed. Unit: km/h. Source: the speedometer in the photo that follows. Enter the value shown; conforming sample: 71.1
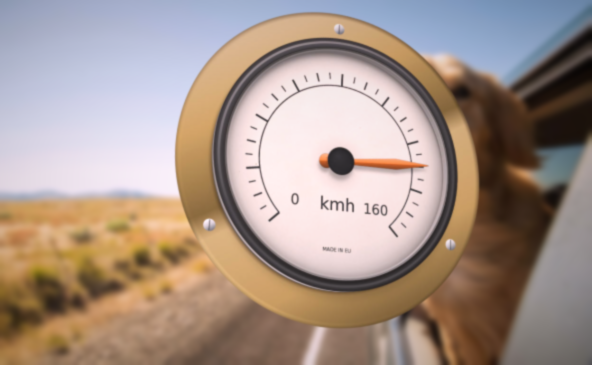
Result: 130
